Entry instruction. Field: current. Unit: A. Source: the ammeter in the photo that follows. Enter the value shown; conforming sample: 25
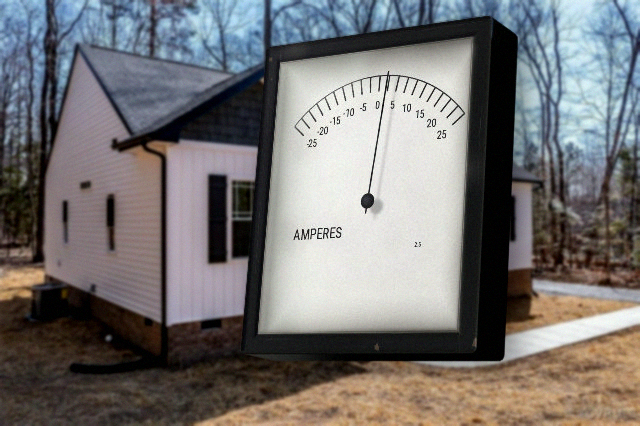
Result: 2.5
